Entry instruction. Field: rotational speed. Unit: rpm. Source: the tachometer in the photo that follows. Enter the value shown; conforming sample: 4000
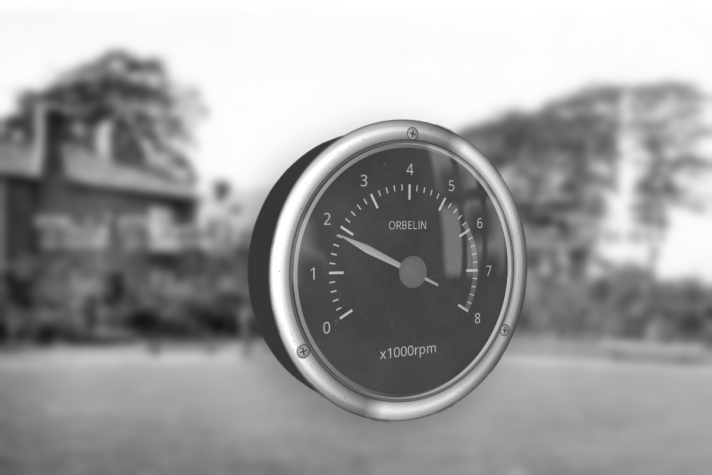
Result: 1800
